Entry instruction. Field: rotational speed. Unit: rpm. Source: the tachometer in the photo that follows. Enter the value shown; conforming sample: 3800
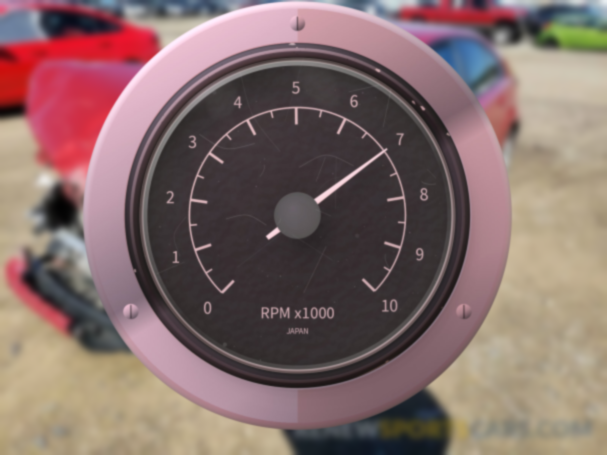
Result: 7000
